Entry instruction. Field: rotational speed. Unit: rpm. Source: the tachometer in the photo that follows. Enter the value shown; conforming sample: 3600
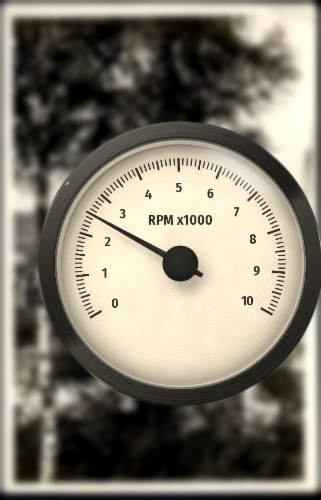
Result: 2500
